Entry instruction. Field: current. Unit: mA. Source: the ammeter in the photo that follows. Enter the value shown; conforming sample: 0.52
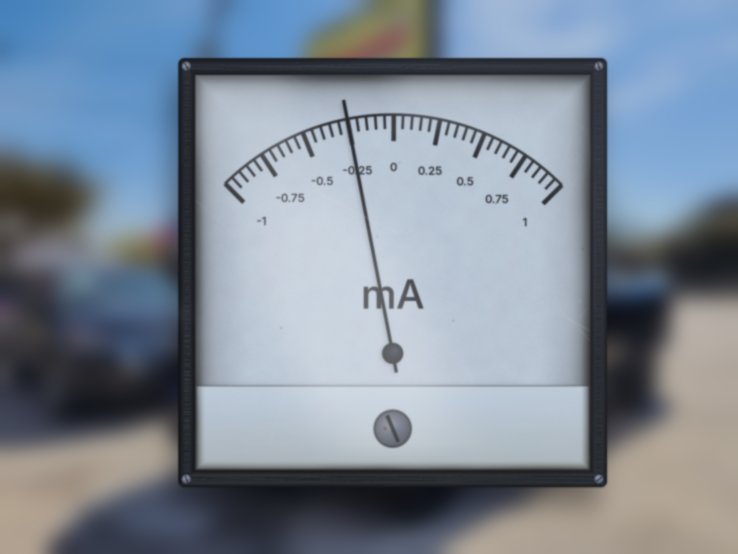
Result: -0.25
